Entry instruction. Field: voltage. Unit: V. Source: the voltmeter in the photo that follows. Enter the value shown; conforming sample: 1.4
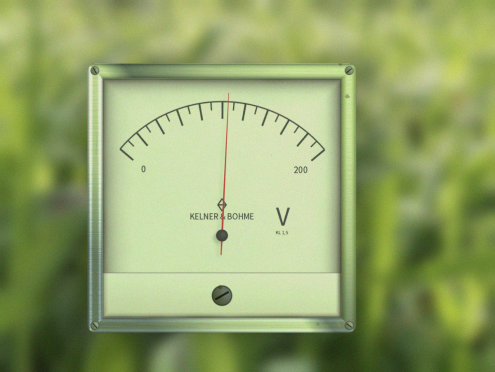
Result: 105
